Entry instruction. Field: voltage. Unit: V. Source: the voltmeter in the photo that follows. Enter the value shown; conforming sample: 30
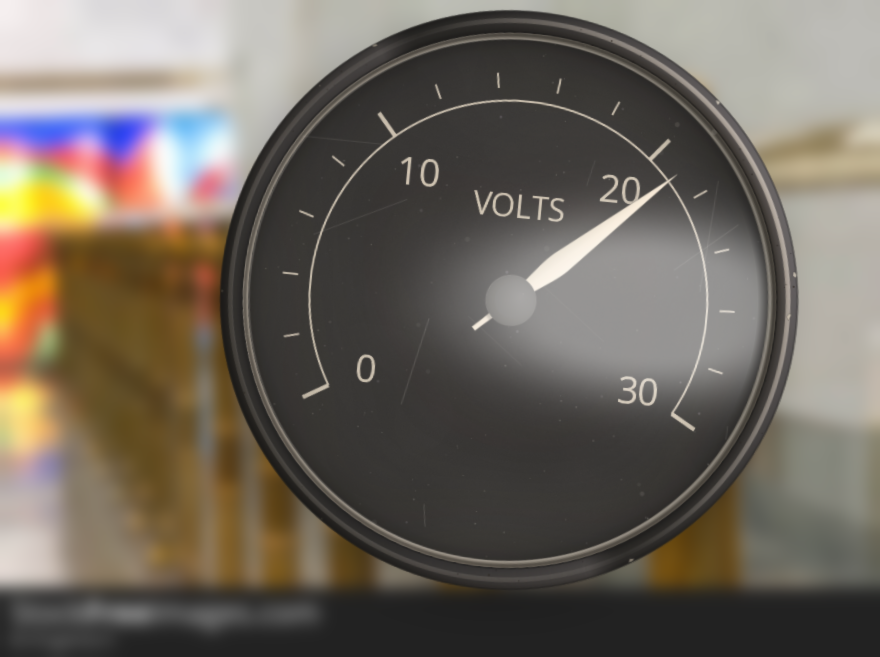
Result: 21
